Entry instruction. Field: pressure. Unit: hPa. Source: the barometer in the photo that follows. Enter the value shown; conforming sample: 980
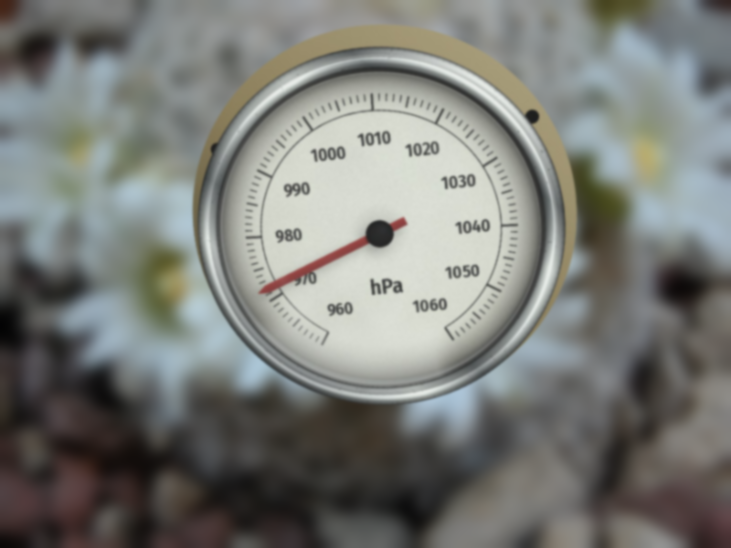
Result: 972
